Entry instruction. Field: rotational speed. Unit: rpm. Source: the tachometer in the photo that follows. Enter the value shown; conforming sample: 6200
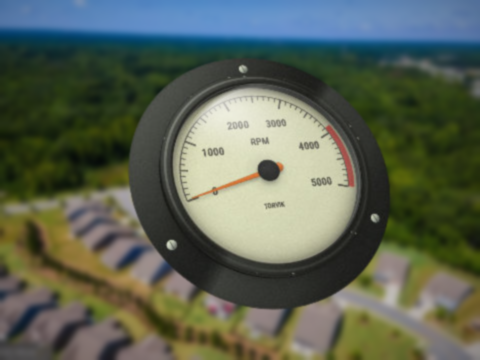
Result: 0
